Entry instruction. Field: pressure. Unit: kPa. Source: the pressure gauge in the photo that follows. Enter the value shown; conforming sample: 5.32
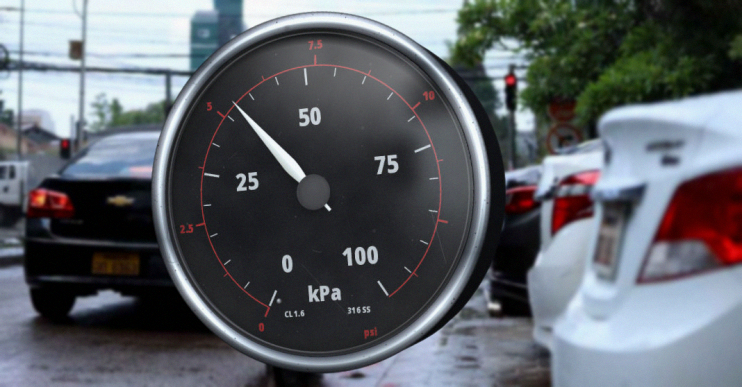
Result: 37.5
